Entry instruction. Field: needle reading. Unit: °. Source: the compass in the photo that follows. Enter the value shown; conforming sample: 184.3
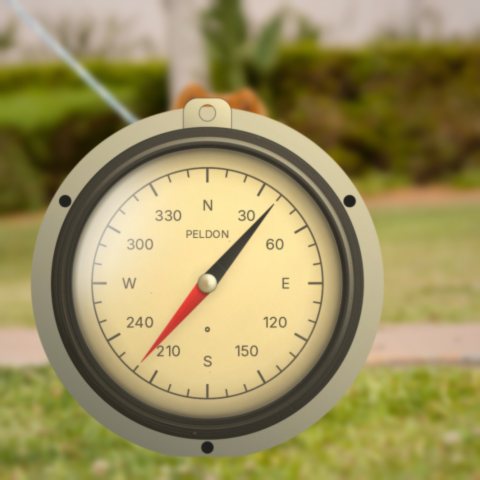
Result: 220
